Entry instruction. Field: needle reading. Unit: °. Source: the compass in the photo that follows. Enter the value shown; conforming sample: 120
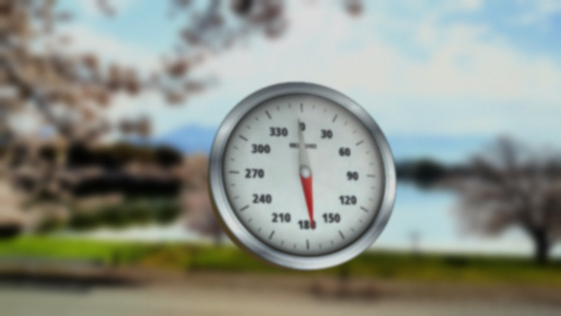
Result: 175
